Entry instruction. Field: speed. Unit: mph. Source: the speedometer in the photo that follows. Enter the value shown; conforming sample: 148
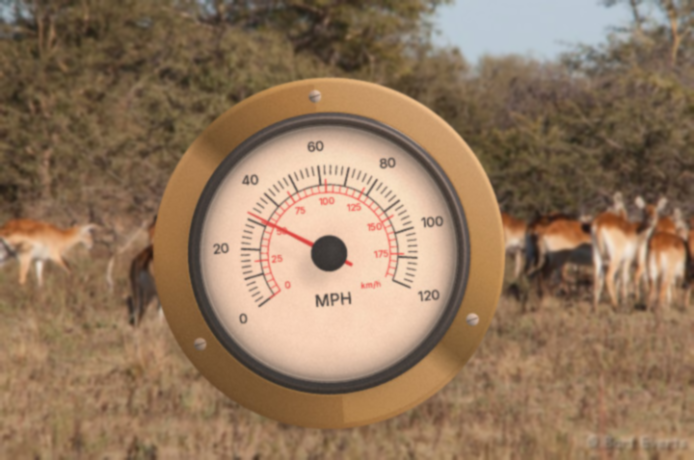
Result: 32
